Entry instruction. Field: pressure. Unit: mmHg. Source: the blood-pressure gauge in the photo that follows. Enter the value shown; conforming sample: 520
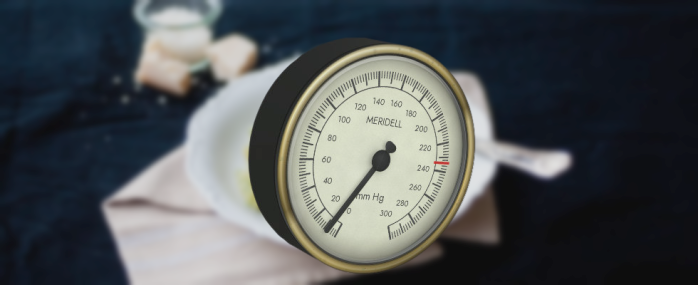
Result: 10
